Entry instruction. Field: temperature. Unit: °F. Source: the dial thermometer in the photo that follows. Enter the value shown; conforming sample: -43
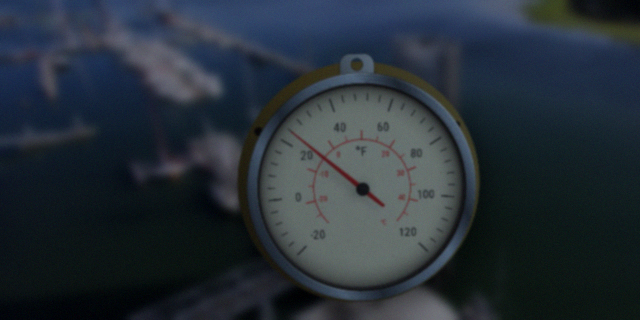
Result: 24
